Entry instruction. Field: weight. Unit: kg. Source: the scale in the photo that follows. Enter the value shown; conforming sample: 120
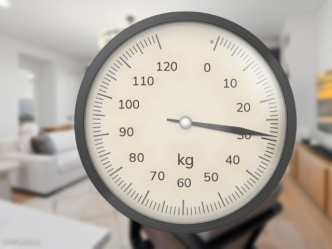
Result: 29
